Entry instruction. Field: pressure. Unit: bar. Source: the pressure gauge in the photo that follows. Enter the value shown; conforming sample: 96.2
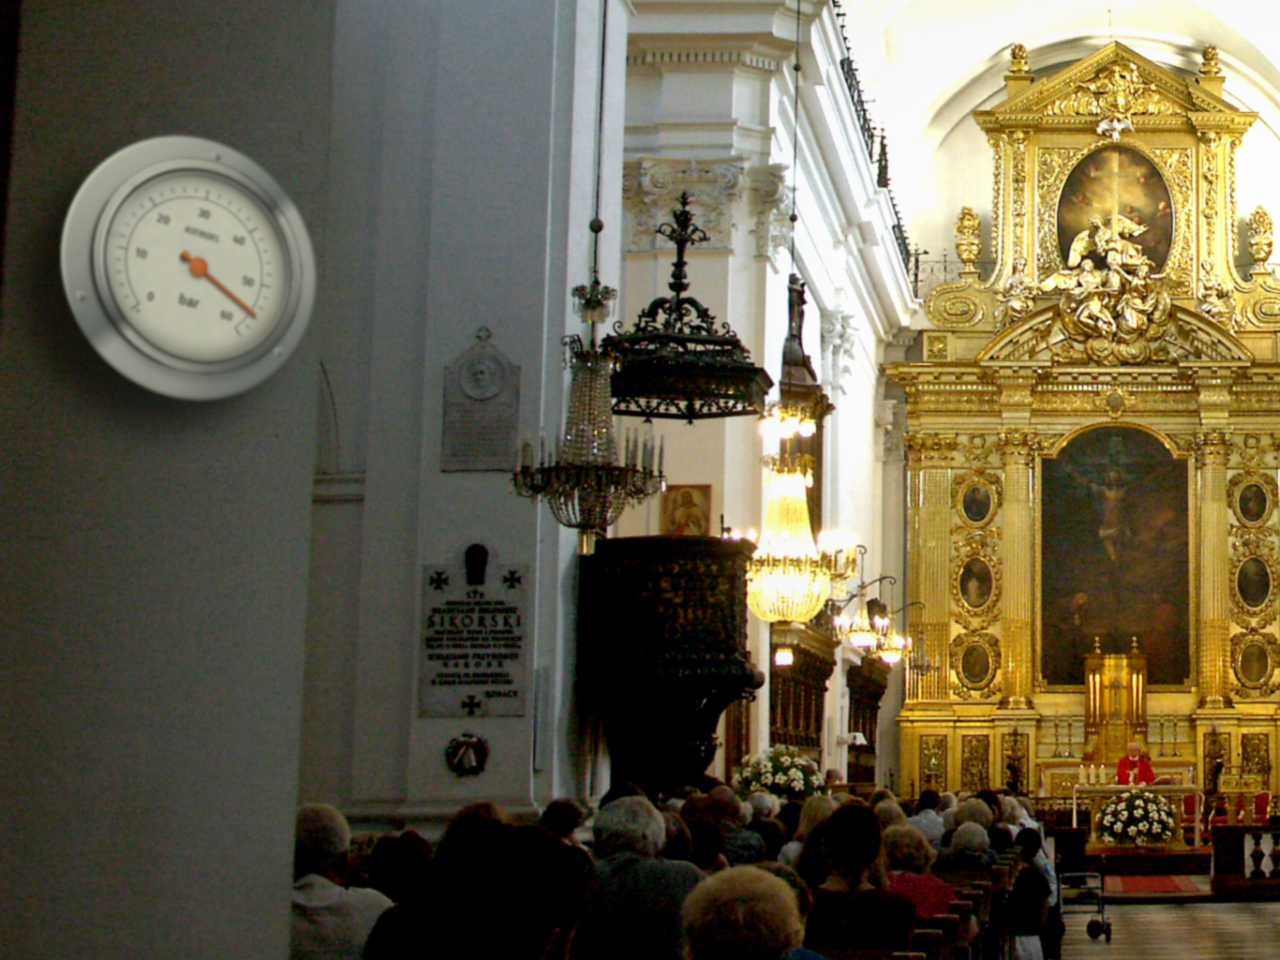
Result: 56
